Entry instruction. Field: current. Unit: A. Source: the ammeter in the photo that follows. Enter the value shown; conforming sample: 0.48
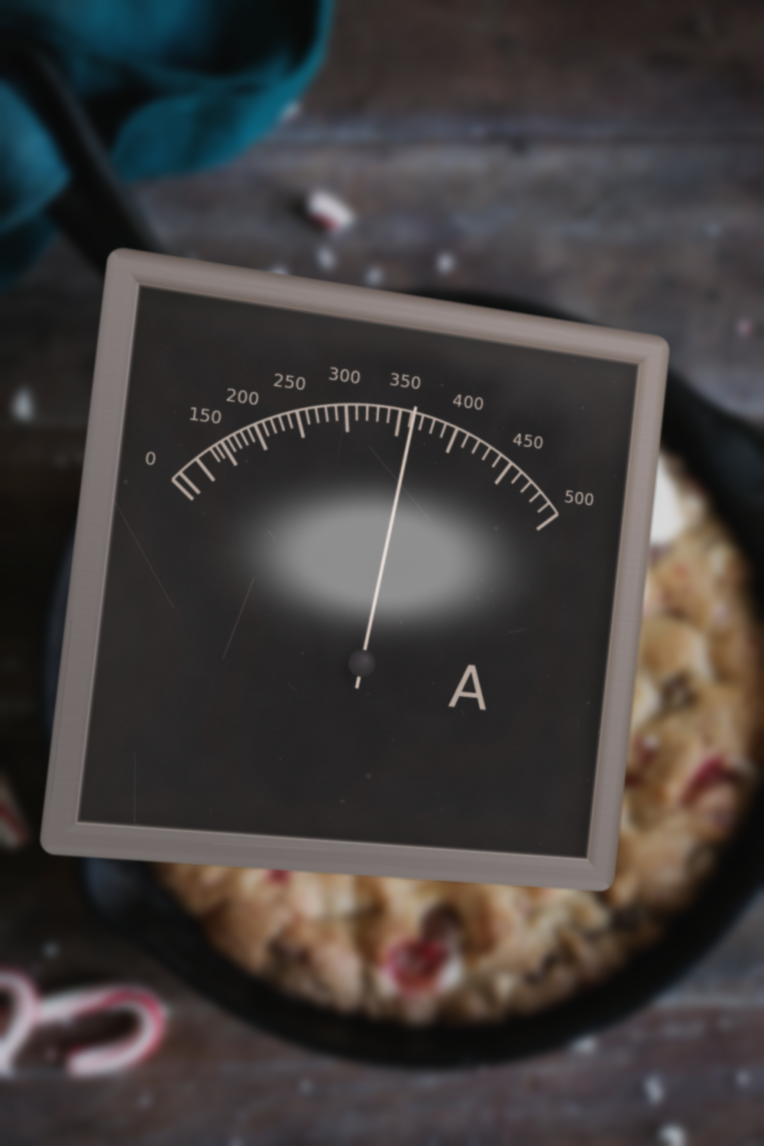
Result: 360
